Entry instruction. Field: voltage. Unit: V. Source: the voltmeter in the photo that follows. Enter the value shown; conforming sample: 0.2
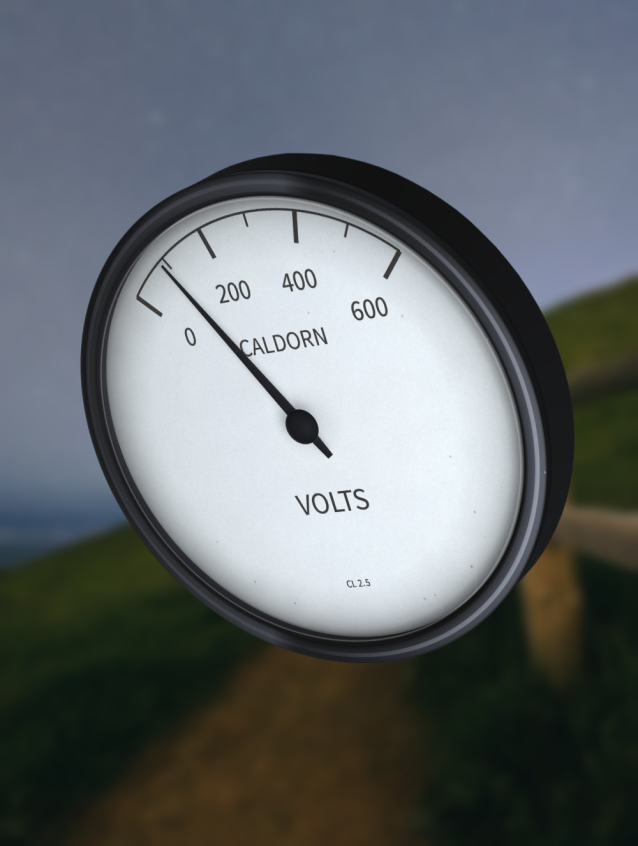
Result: 100
